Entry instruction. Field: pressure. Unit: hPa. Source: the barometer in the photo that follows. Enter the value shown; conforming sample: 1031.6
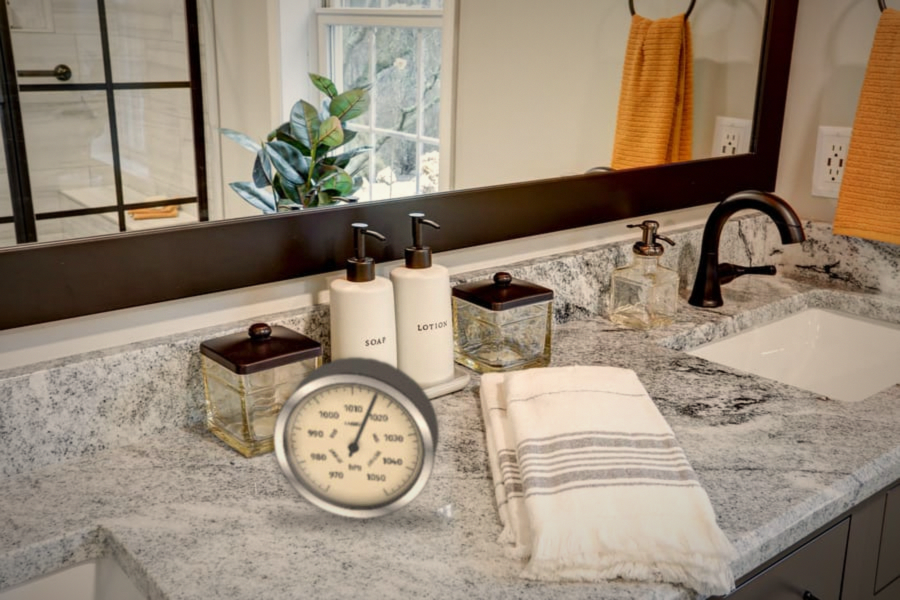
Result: 1016
